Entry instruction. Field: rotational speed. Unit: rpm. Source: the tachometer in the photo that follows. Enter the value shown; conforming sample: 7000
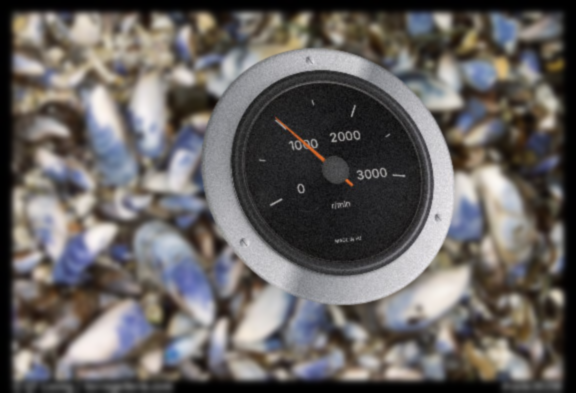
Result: 1000
